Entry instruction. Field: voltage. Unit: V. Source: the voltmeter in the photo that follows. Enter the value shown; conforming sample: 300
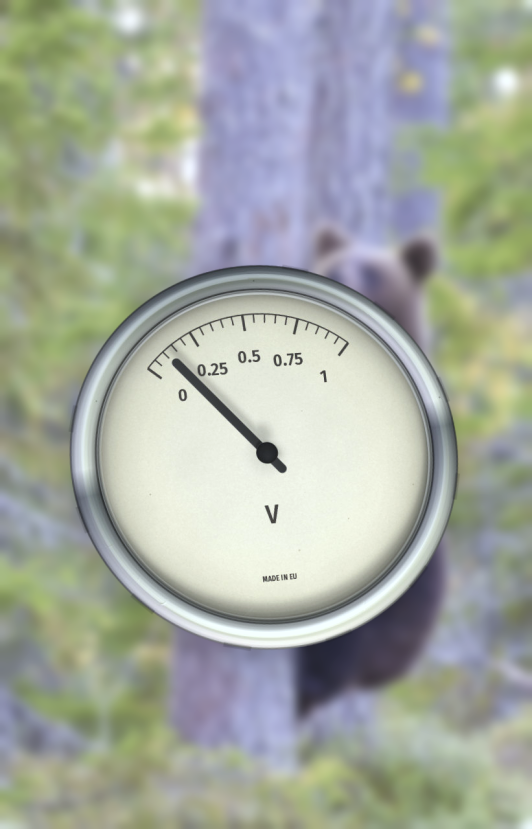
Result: 0.1
